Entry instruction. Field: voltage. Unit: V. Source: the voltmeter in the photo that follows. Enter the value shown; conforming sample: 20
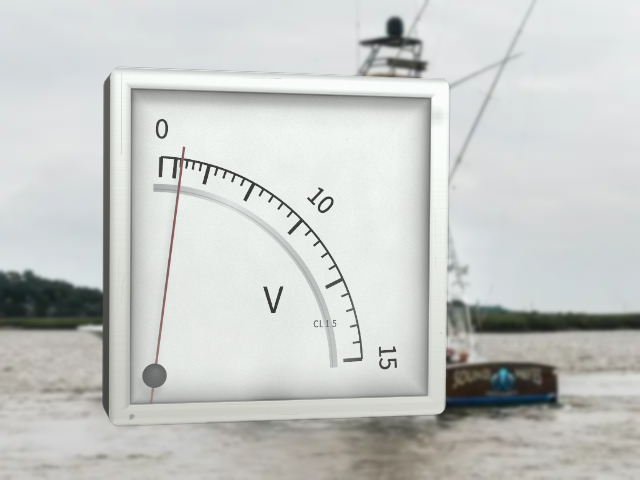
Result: 3
